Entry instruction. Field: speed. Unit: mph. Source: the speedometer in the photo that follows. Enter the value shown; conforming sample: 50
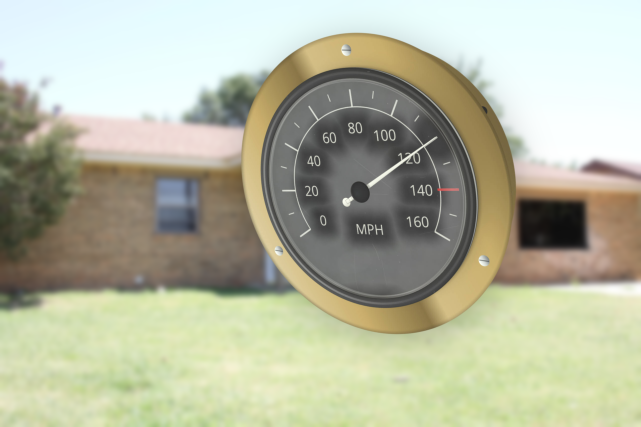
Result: 120
